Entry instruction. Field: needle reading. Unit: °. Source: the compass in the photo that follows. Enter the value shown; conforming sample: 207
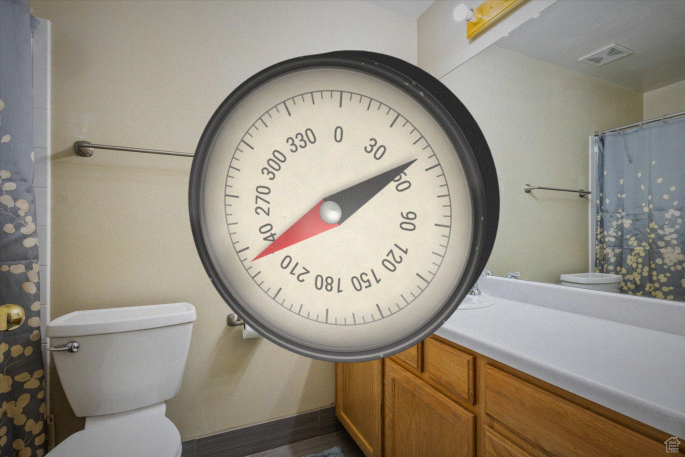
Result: 232.5
